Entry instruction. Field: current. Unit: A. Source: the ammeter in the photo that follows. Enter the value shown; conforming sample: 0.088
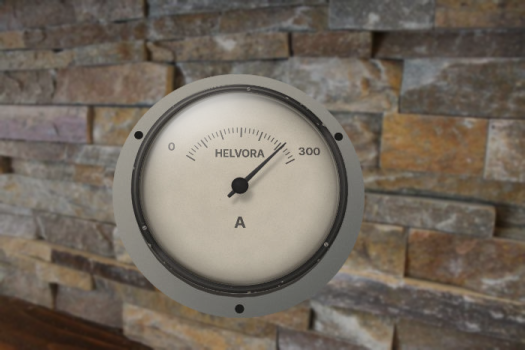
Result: 260
